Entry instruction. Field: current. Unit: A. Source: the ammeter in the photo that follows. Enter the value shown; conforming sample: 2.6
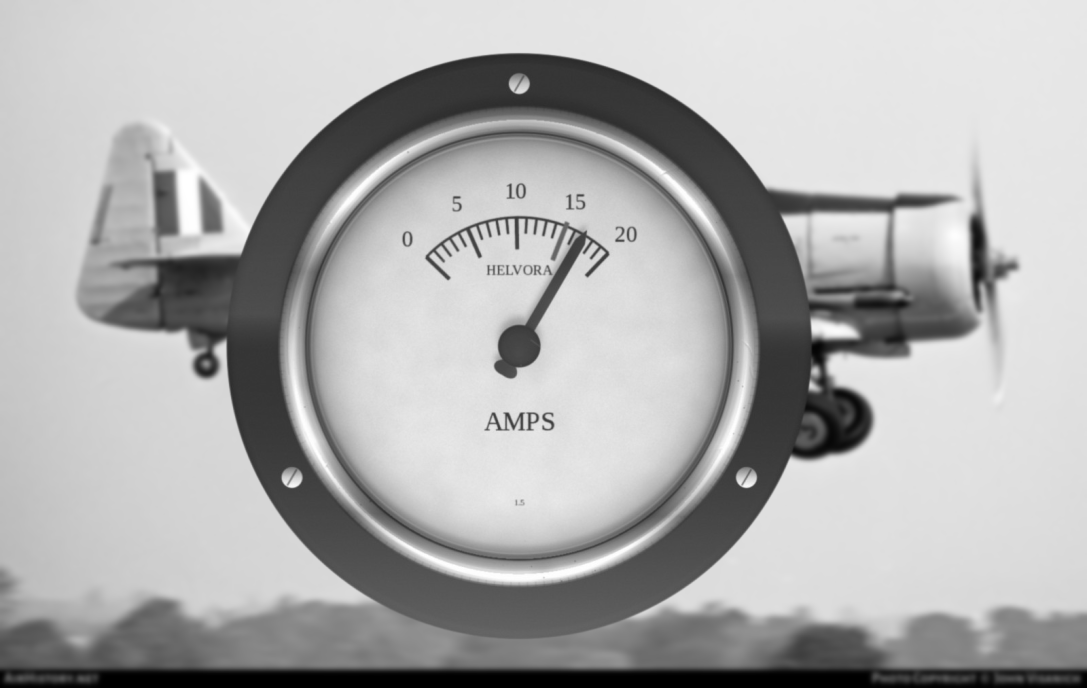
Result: 17
